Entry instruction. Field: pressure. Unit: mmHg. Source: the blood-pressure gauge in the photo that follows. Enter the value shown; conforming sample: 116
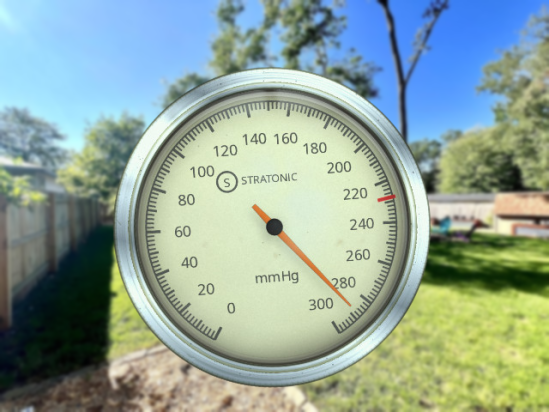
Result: 288
